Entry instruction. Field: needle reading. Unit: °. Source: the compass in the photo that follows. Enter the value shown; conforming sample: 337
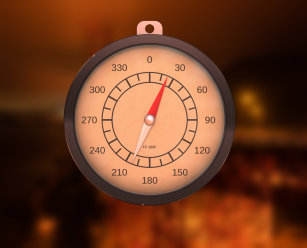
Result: 22.5
